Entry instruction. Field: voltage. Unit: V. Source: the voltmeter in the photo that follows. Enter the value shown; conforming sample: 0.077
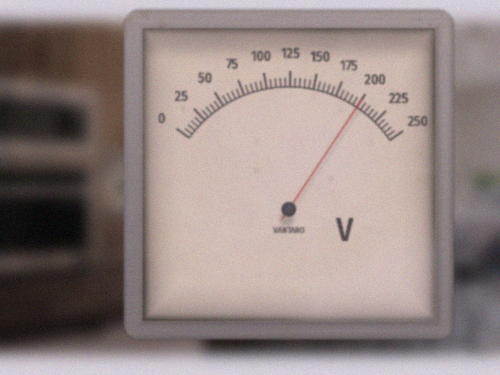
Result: 200
